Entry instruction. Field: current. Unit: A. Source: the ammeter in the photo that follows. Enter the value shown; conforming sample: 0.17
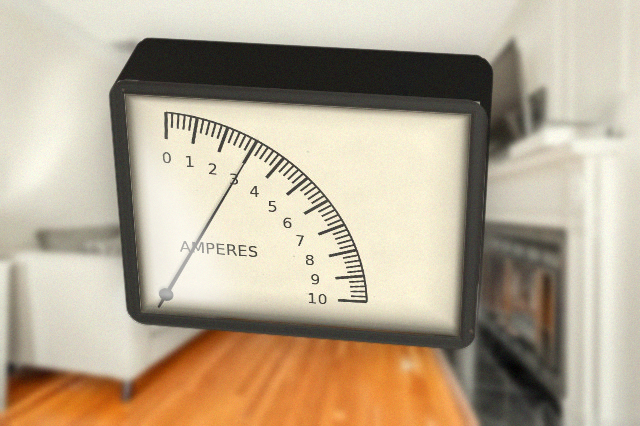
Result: 3
